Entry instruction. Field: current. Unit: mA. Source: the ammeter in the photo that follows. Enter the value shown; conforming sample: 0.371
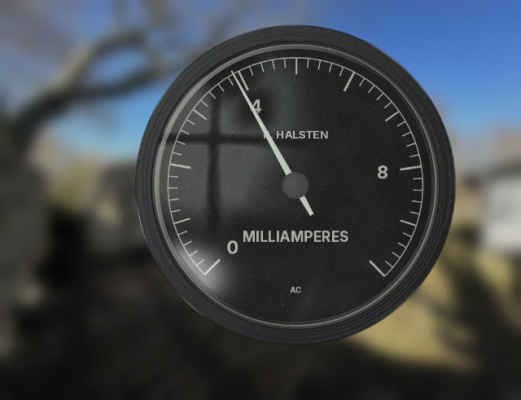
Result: 3.9
